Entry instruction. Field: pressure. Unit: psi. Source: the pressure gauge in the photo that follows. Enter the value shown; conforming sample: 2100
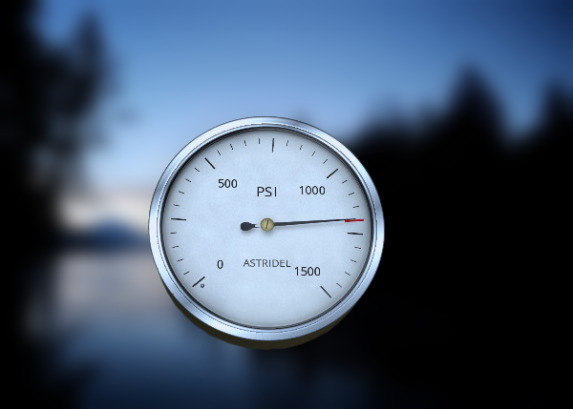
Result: 1200
